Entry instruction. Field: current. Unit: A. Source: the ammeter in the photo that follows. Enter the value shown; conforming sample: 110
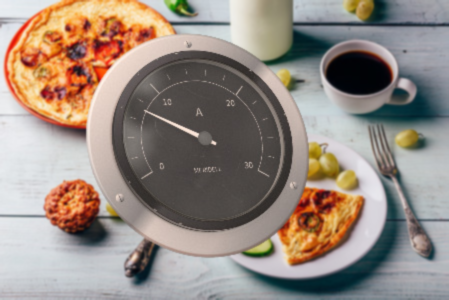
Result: 7
